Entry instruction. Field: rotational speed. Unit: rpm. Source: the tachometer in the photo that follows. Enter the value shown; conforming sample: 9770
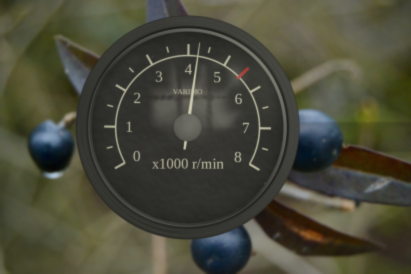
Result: 4250
